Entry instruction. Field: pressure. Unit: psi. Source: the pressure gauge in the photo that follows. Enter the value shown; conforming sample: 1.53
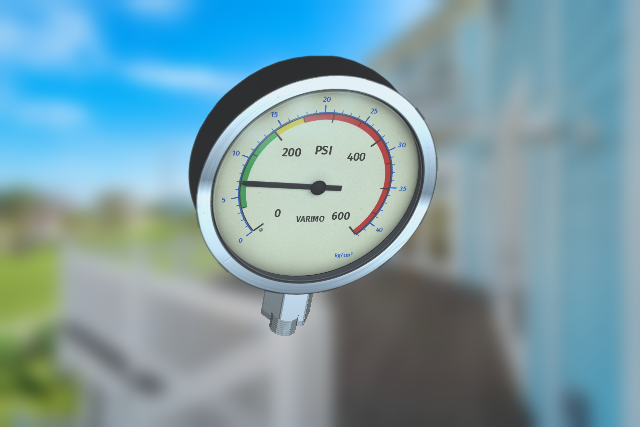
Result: 100
